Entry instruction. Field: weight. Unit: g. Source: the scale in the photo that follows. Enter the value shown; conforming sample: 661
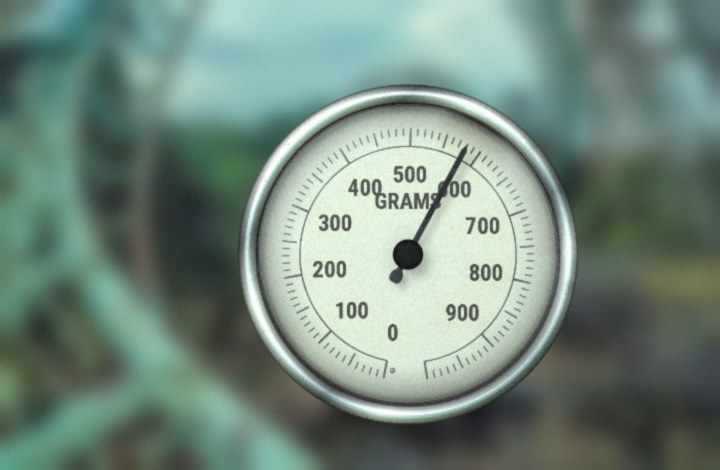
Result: 580
